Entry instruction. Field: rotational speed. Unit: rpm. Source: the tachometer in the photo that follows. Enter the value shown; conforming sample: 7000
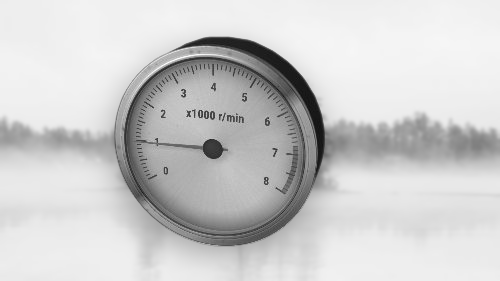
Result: 1000
